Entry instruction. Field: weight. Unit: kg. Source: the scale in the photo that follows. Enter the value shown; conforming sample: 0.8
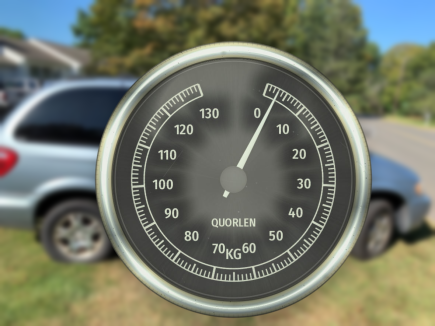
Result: 3
